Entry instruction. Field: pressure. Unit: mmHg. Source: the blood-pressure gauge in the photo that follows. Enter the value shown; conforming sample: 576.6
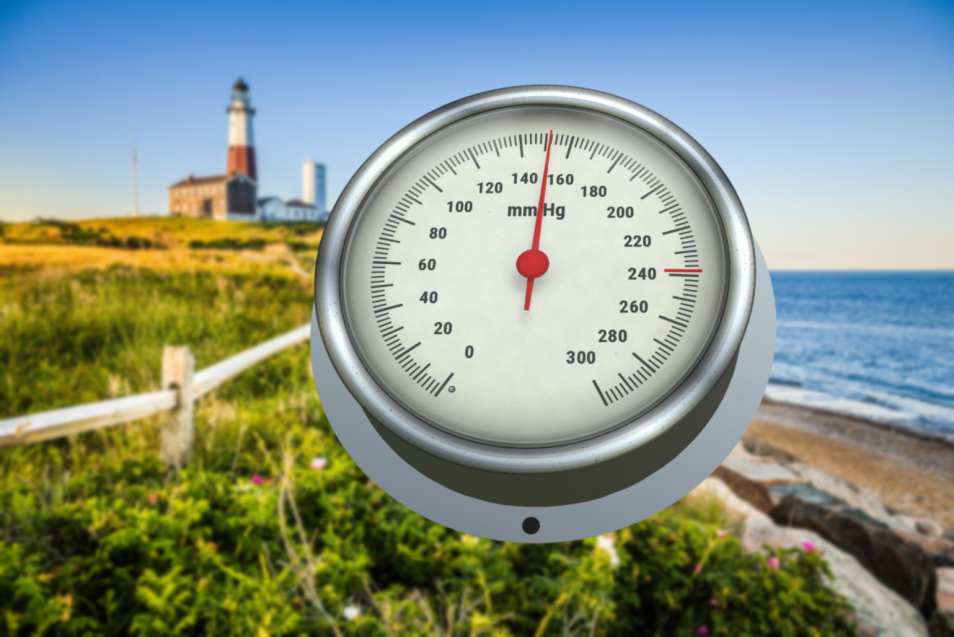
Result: 152
